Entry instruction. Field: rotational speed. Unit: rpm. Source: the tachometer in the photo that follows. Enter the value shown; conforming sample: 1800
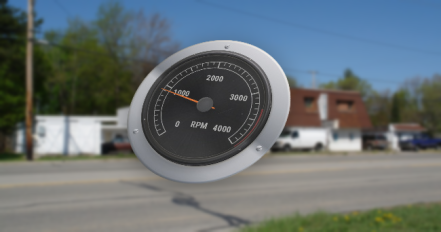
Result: 900
